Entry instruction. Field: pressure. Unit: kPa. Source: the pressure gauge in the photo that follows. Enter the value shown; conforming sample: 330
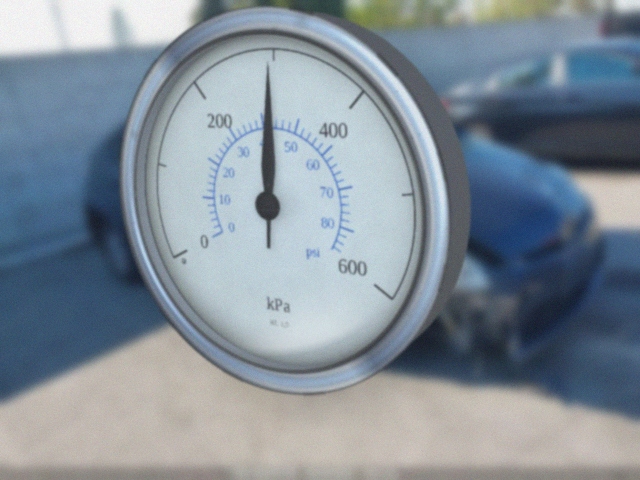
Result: 300
